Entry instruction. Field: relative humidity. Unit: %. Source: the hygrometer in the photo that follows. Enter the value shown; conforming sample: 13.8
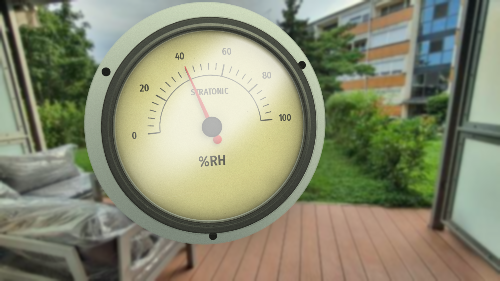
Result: 40
